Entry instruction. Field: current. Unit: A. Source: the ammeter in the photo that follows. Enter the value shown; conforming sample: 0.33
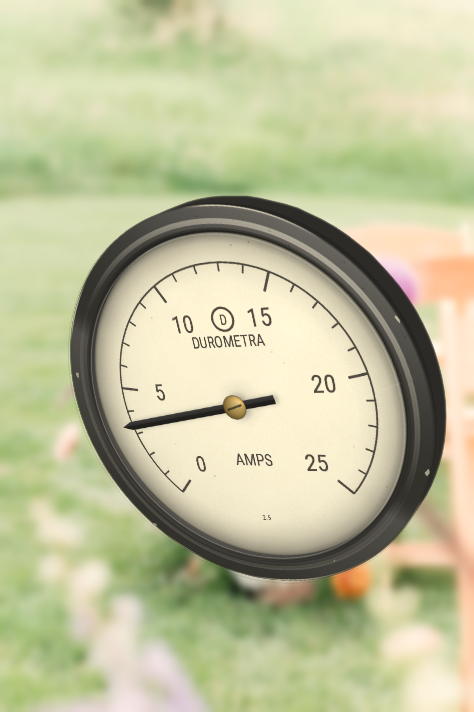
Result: 3.5
